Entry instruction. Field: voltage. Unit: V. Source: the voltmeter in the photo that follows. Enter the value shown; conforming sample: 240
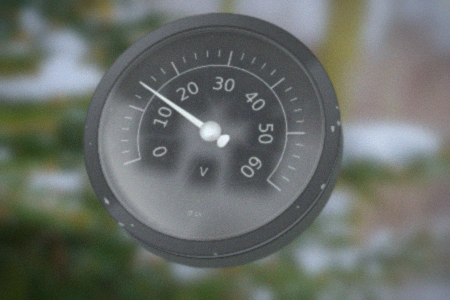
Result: 14
